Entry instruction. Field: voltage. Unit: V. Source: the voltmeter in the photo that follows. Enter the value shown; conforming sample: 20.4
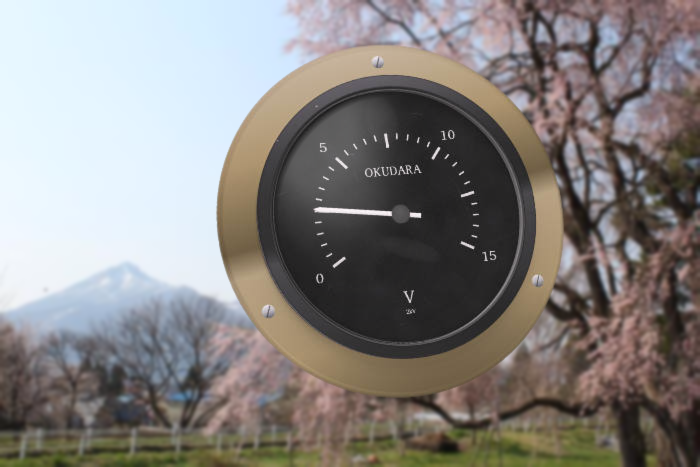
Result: 2.5
